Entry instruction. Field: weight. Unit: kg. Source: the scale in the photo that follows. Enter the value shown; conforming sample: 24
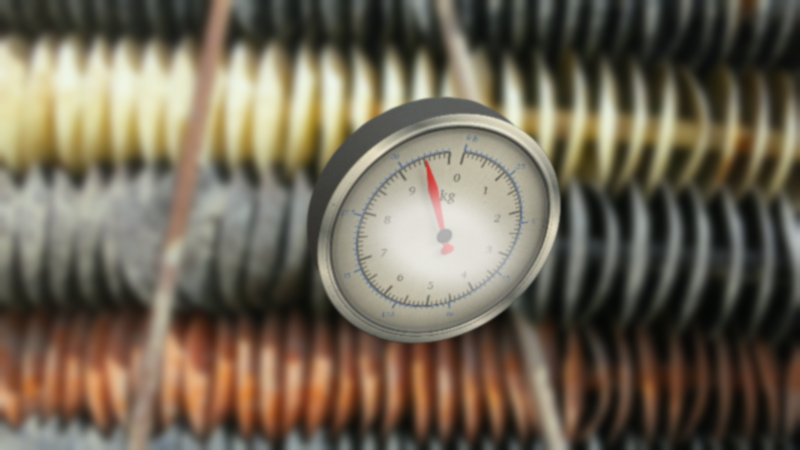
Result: 9.5
